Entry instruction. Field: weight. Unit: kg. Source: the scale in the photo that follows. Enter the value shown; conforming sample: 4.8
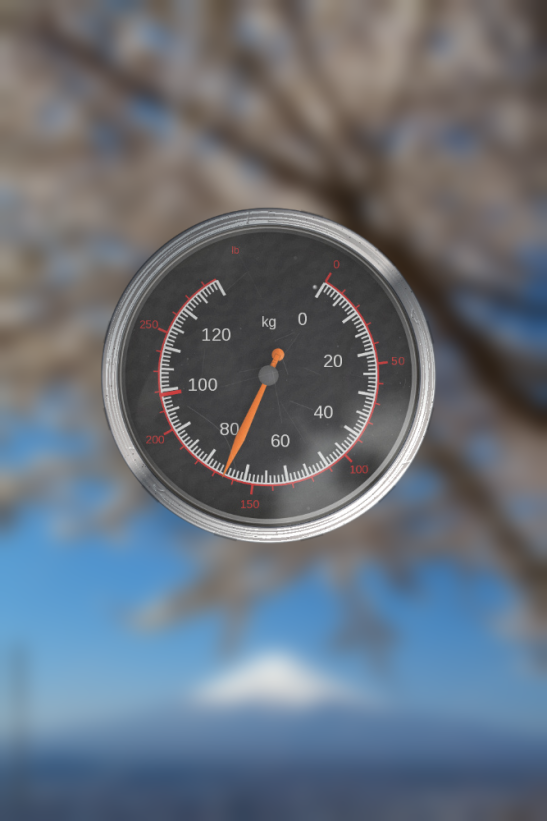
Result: 75
